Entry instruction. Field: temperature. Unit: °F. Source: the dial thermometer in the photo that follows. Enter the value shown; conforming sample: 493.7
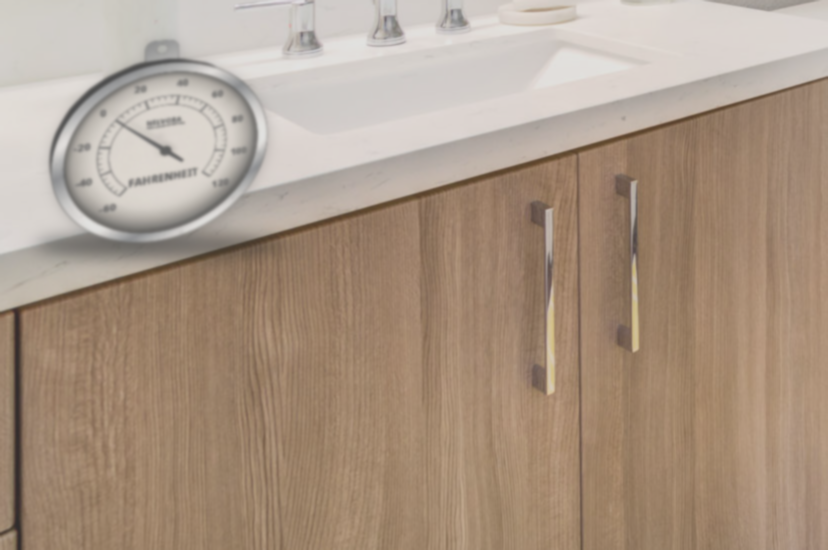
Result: 0
